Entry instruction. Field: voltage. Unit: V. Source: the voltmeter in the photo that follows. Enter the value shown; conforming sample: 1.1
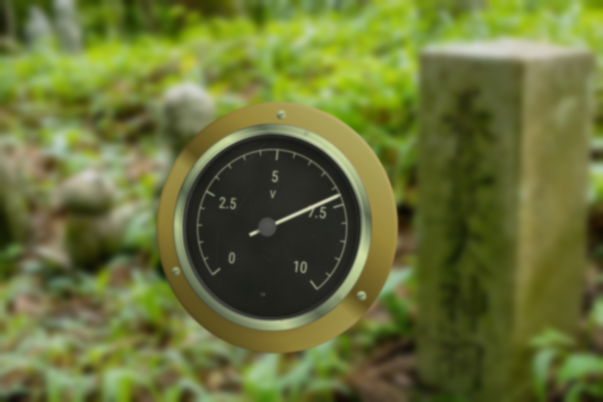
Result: 7.25
